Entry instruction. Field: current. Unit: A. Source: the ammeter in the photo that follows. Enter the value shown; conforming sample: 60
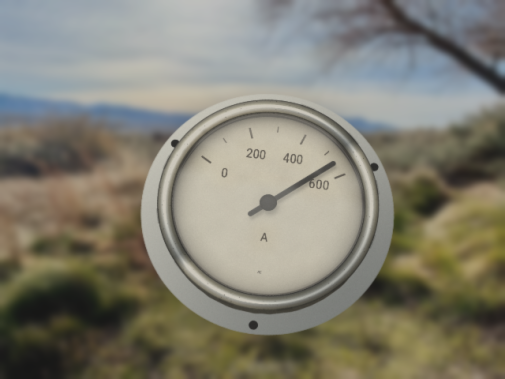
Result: 550
